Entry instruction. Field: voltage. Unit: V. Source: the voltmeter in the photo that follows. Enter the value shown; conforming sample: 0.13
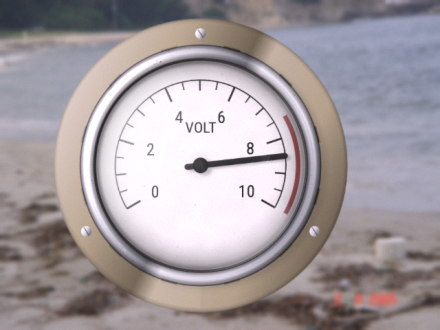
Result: 8.5
